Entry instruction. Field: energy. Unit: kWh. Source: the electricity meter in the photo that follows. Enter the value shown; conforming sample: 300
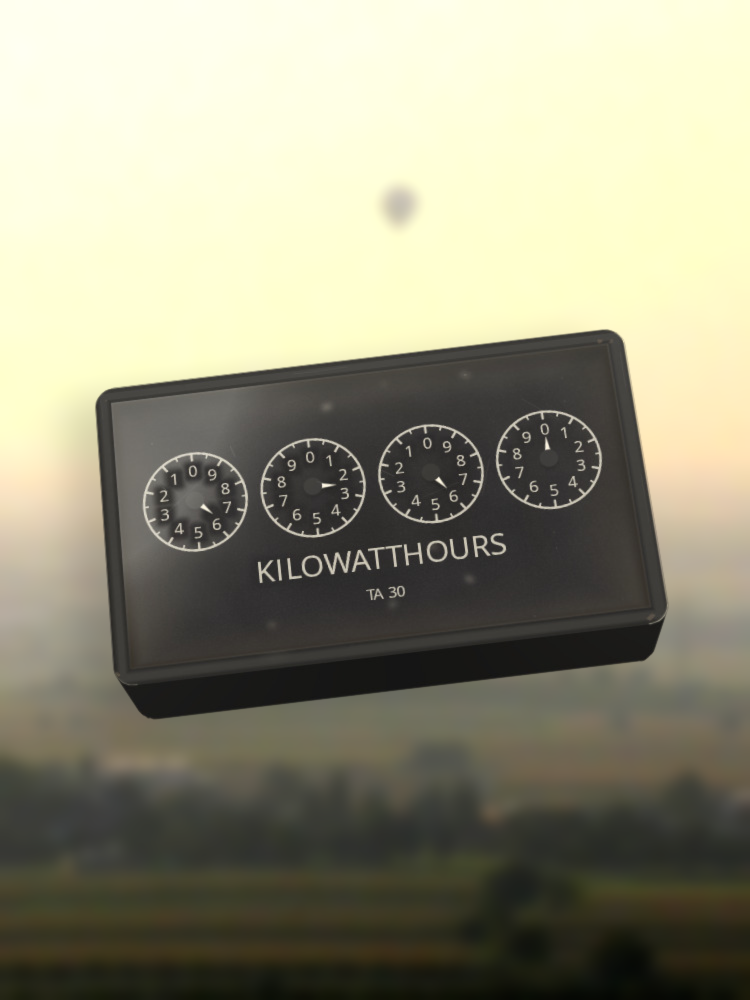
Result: 6260
